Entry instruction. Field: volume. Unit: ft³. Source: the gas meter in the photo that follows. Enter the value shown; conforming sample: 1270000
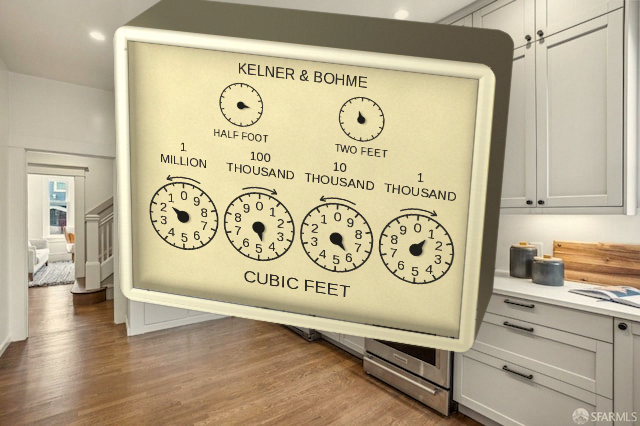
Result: 146100
